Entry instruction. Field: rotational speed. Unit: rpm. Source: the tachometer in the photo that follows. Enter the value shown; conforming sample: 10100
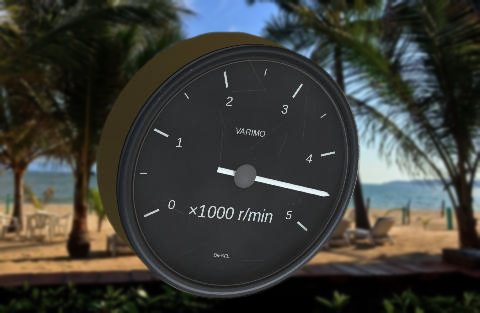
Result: 4500
